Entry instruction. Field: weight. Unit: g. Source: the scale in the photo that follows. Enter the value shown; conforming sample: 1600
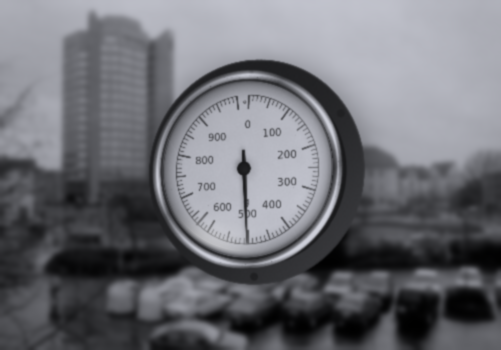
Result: 500
